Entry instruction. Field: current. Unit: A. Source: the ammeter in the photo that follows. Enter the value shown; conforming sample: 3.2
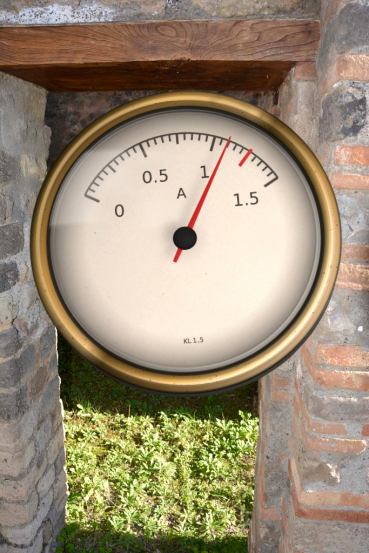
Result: 1.1
